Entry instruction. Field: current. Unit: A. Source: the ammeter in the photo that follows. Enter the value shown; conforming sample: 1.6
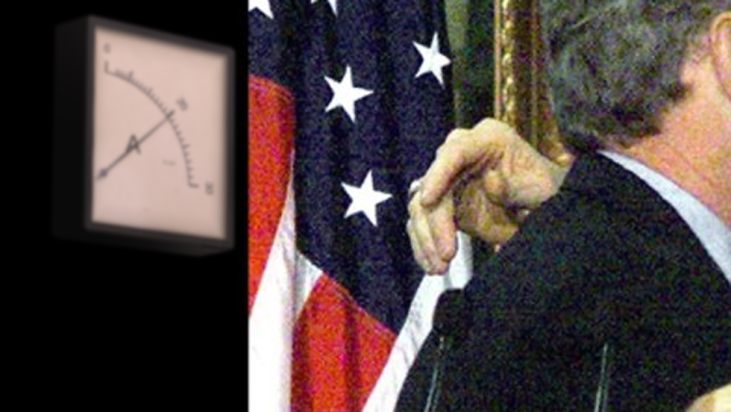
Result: 20
